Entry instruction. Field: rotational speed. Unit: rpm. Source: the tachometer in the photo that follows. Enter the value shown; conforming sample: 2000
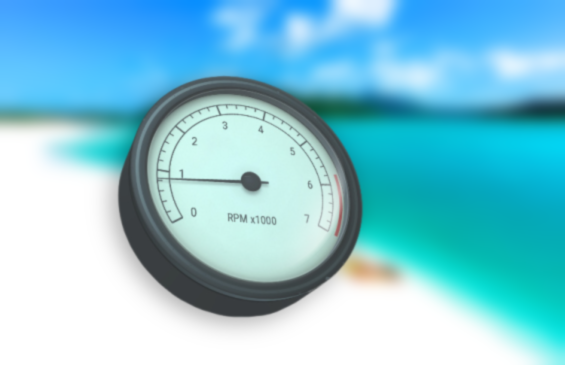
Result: 800
